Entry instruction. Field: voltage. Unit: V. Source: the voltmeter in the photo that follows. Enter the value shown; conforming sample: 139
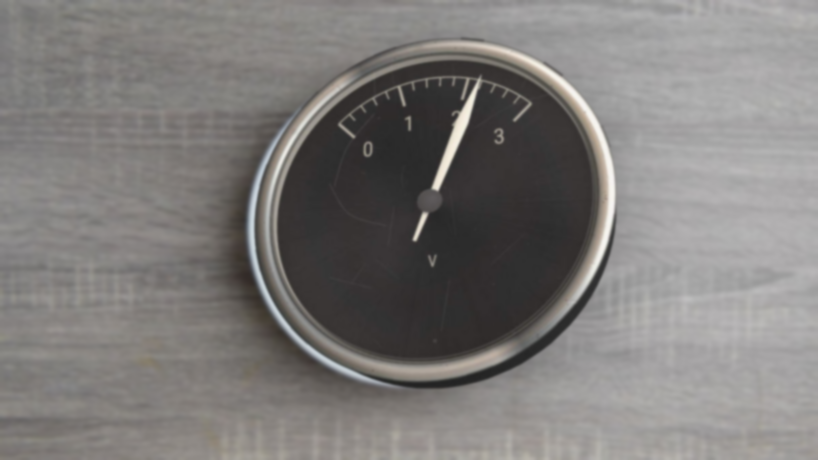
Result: 2.2
